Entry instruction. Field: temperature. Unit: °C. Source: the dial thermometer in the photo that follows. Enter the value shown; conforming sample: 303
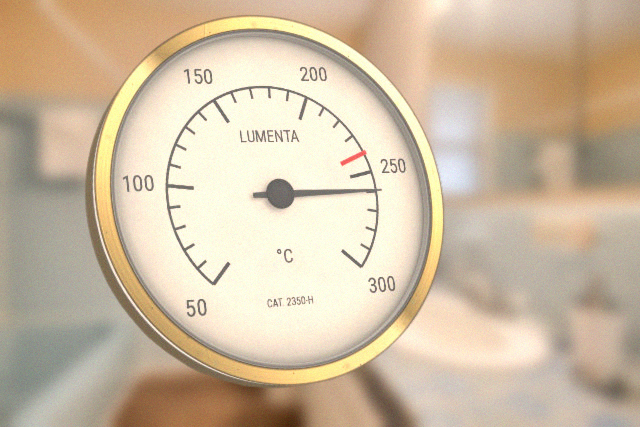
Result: 260
